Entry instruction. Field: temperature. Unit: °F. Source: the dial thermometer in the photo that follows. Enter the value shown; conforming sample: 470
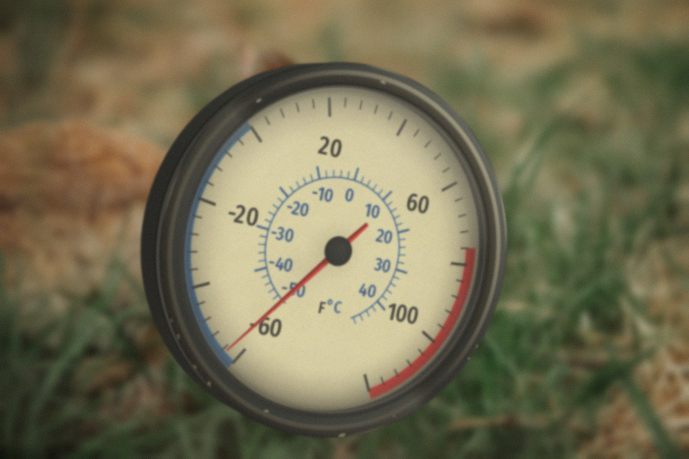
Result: -56
